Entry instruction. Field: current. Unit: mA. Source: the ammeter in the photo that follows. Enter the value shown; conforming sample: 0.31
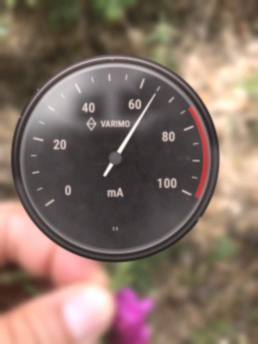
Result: 65
